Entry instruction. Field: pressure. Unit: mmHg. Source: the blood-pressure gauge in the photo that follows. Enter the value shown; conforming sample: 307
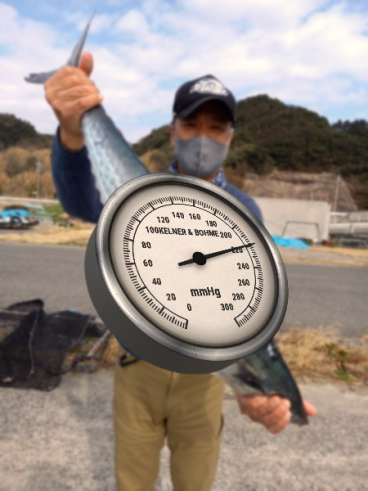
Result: 220
